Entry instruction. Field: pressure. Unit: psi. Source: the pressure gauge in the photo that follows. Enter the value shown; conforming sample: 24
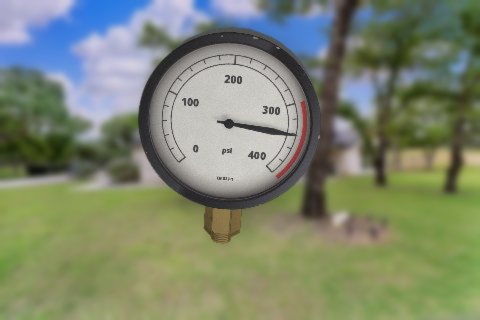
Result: 340
